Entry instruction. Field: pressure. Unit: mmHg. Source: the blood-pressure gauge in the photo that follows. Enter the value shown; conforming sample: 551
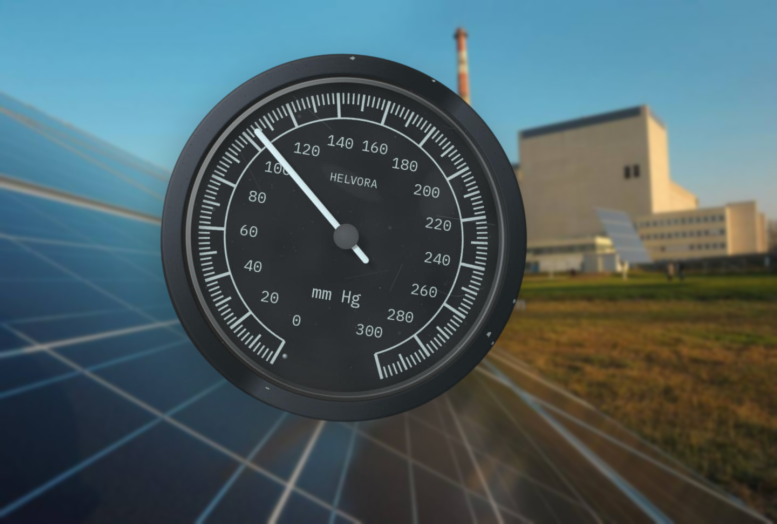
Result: 104
